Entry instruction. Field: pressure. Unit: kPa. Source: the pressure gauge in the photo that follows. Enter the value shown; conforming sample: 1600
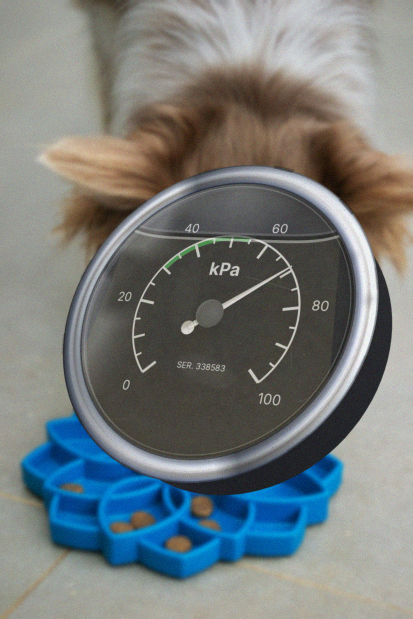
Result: 70
